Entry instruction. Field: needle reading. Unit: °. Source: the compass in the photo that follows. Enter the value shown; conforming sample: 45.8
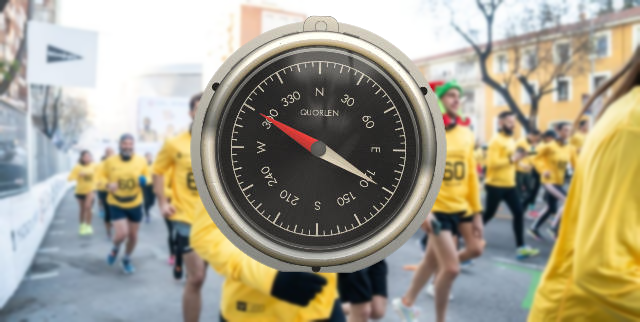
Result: 300
